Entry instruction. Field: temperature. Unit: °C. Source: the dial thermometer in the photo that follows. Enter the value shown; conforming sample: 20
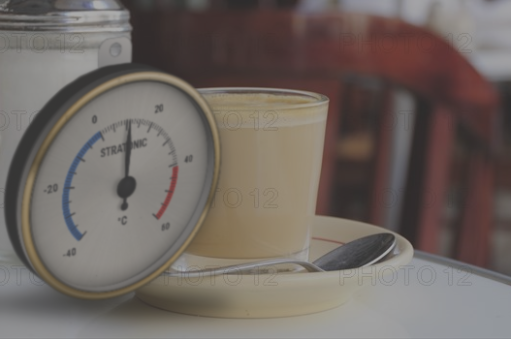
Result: 10
